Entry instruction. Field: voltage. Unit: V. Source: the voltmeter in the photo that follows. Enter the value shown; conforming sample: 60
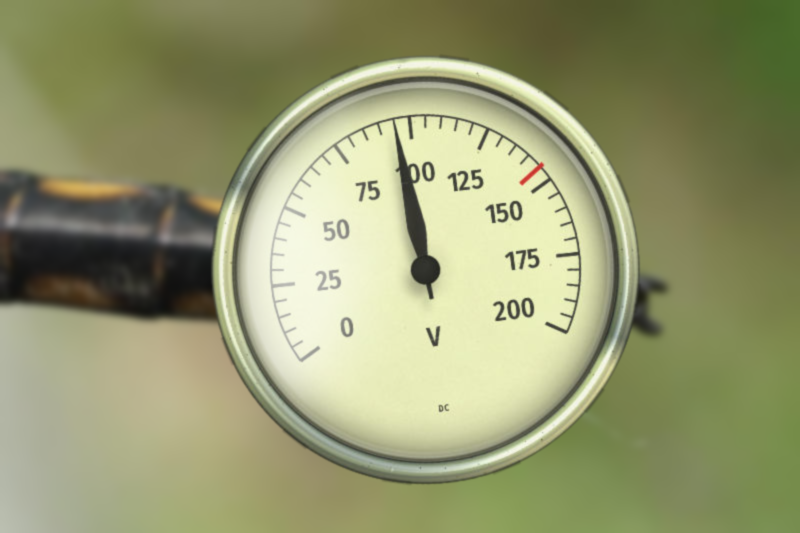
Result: 95
